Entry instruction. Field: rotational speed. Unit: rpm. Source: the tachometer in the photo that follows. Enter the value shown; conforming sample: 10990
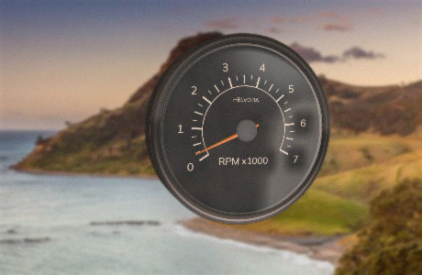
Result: 250
